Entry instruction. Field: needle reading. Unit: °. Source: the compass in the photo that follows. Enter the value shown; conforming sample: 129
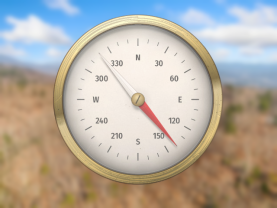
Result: 140
